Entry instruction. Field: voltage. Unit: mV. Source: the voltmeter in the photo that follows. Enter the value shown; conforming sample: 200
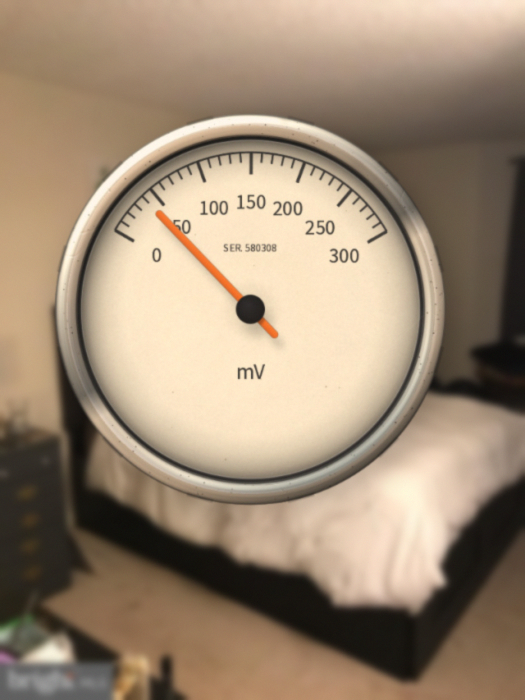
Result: 40
